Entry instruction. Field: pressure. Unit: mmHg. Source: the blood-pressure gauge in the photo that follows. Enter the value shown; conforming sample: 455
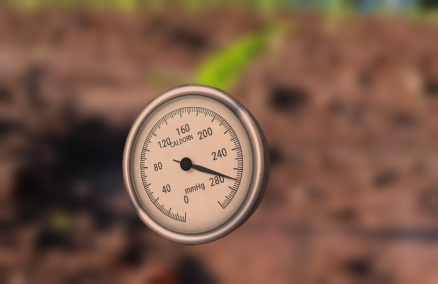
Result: 270
